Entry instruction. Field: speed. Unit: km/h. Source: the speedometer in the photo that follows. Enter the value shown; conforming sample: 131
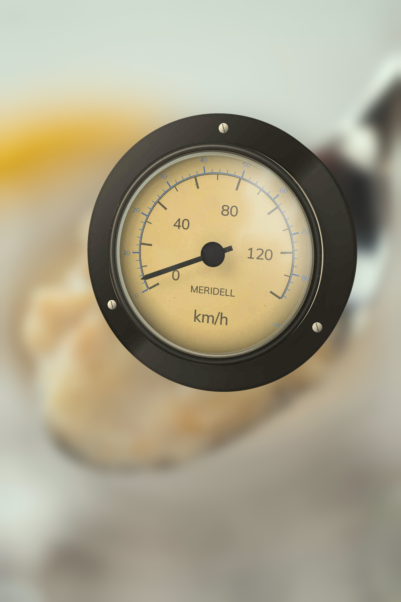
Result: 5
